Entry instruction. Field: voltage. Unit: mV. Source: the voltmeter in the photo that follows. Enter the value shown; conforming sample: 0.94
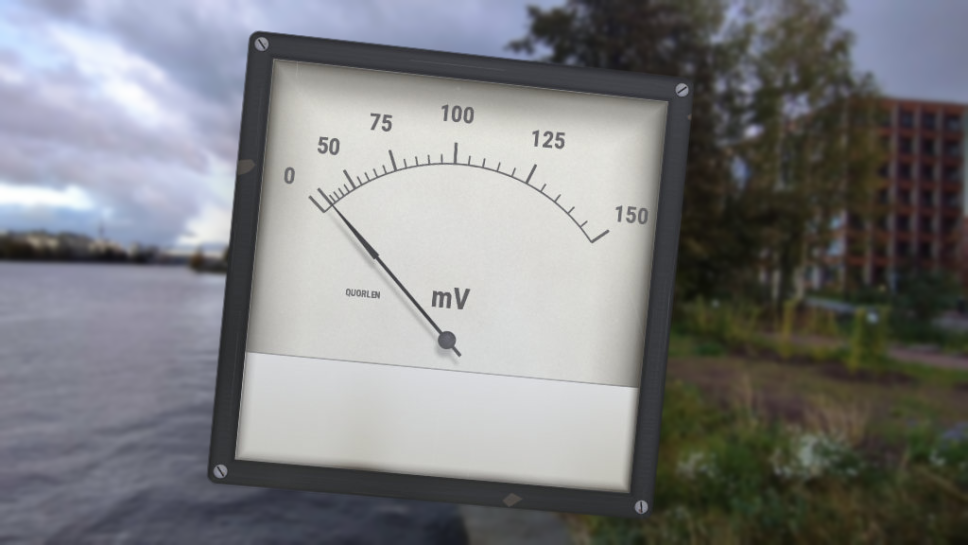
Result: 25
